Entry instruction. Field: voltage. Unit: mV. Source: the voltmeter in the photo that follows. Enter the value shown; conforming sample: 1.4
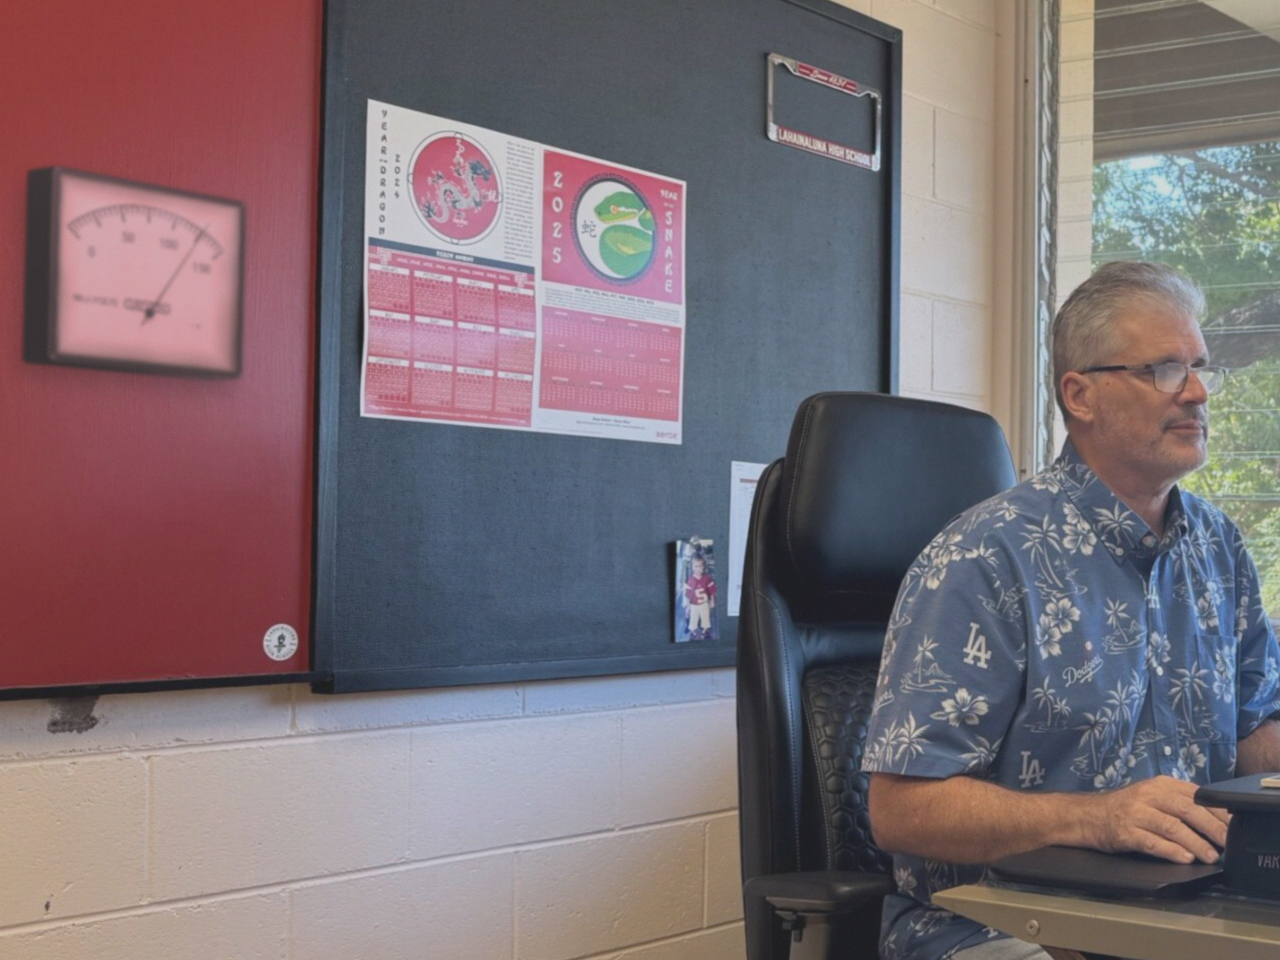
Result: 125
